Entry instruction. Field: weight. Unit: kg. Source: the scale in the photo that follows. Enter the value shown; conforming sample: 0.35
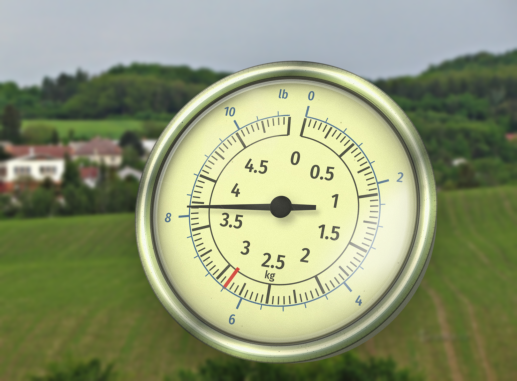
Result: 3.7
